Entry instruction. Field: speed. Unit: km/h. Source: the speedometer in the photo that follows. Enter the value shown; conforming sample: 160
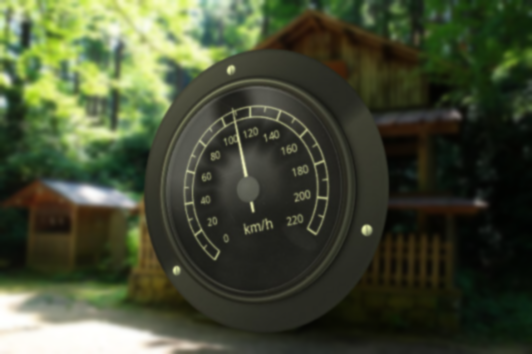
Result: 110
